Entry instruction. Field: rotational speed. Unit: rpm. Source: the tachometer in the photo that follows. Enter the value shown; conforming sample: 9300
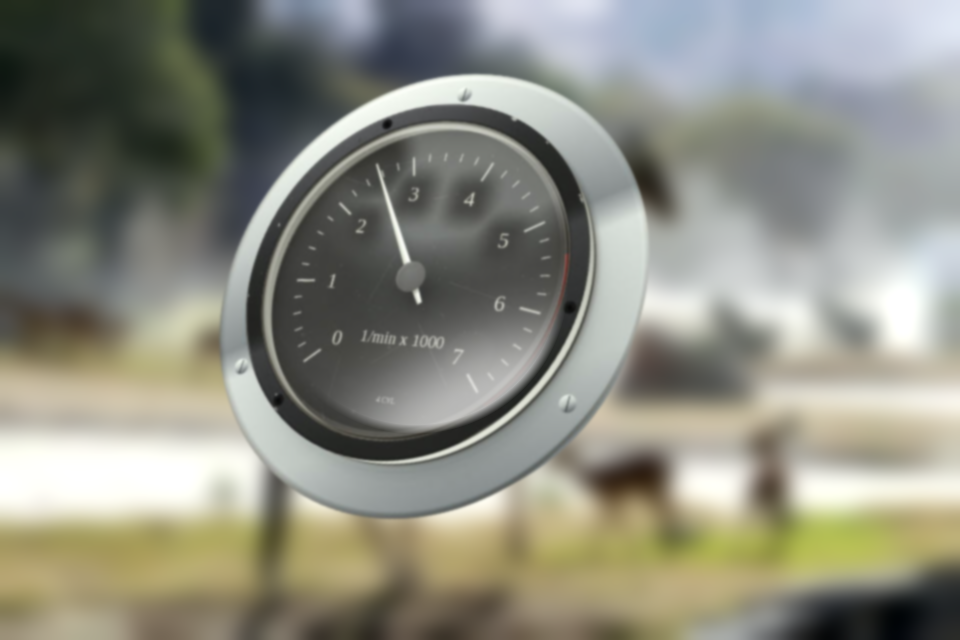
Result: 2600
